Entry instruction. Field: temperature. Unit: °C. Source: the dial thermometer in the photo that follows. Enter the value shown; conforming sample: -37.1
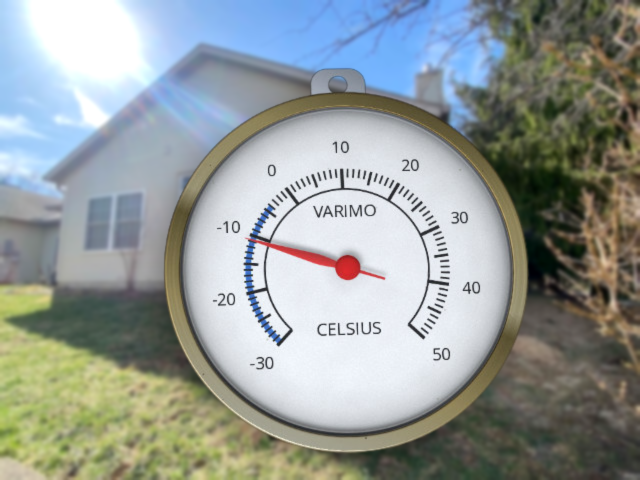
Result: -11
